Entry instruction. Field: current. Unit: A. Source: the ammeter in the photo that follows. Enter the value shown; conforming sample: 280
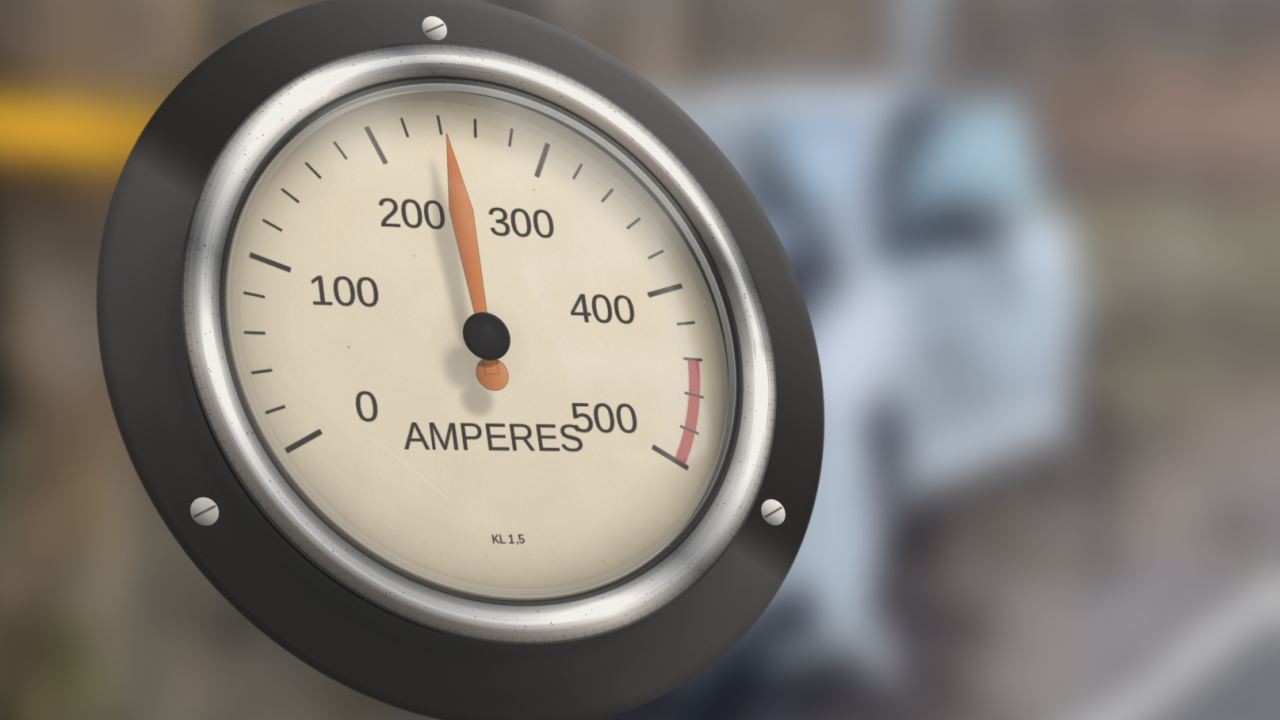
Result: 240
